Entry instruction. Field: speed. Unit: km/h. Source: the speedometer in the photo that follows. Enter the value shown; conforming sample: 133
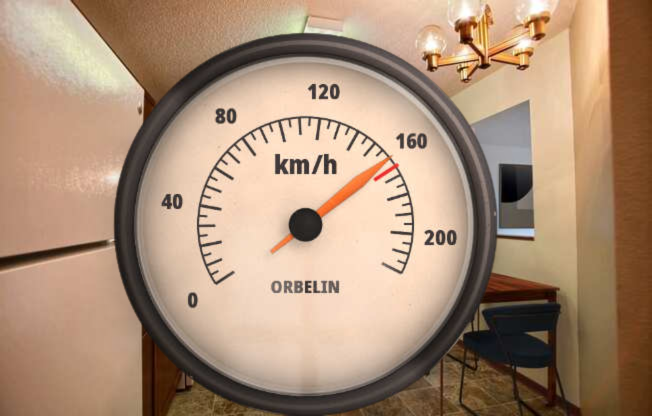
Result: 160
